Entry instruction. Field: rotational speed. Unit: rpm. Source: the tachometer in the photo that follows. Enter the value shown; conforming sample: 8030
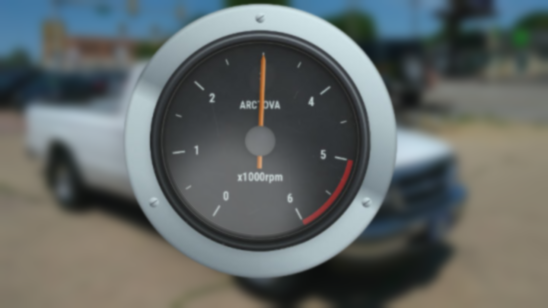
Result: 3000
